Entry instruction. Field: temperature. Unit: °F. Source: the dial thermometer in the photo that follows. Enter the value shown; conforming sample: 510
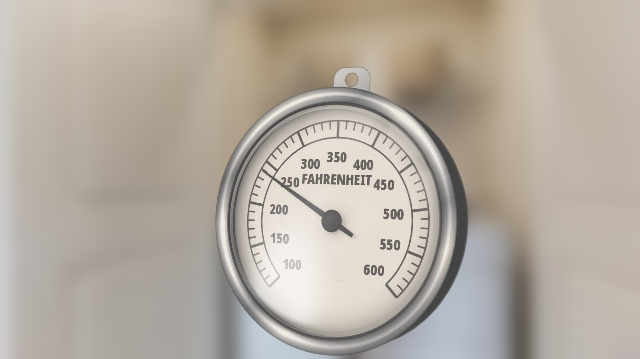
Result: 240
